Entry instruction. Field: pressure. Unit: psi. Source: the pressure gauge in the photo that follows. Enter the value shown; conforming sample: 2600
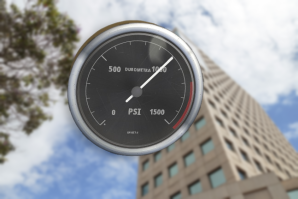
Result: 1000
